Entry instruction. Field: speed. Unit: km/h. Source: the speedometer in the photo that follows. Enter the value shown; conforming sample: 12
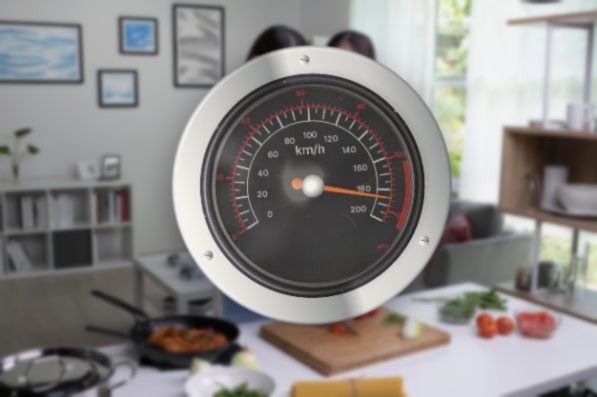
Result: 185
